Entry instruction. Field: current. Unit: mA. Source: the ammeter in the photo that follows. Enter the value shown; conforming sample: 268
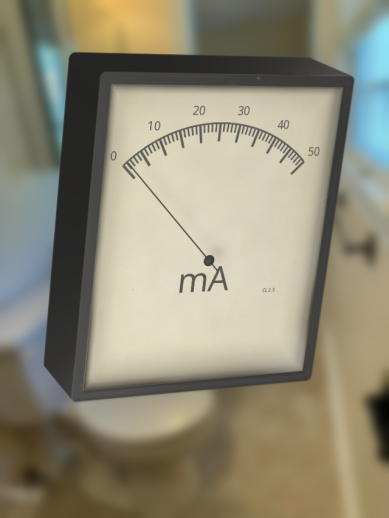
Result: 1
